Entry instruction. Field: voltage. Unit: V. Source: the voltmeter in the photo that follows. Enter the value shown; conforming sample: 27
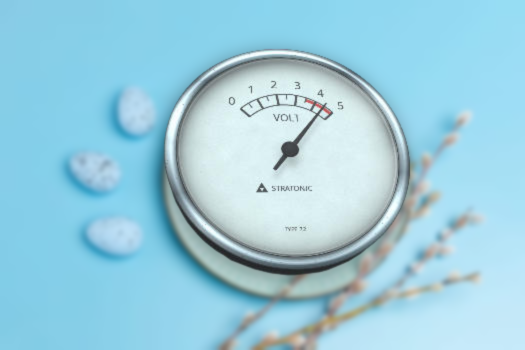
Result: 4.5
